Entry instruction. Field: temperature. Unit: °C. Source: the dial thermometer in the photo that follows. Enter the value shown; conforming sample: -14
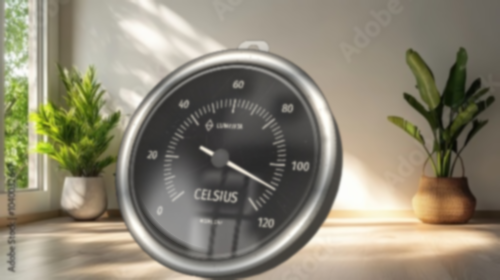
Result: 110
